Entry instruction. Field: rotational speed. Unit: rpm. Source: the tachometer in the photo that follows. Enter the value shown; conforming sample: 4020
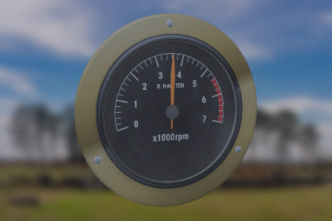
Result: 3600
